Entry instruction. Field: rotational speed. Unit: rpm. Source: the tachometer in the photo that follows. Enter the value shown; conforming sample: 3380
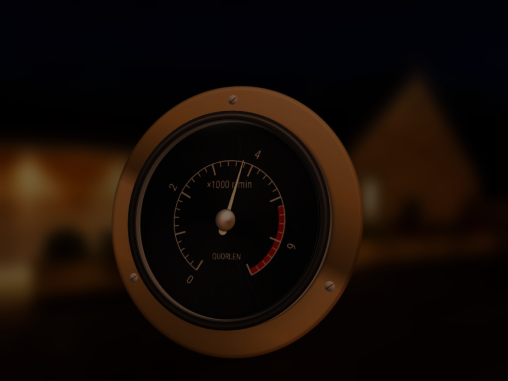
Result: 3800
